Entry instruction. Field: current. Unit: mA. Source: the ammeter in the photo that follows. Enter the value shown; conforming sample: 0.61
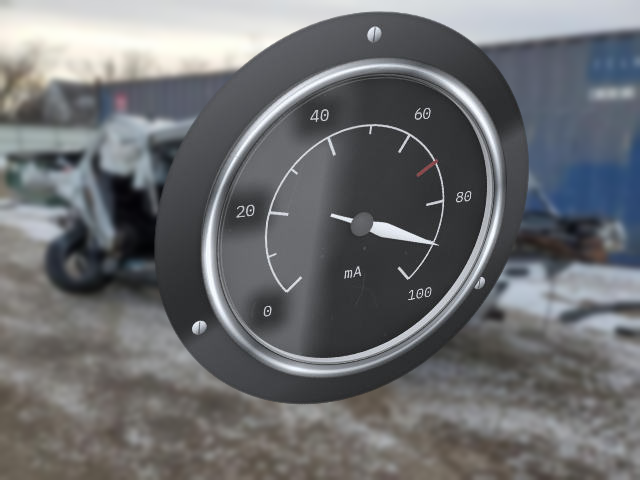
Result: 90
